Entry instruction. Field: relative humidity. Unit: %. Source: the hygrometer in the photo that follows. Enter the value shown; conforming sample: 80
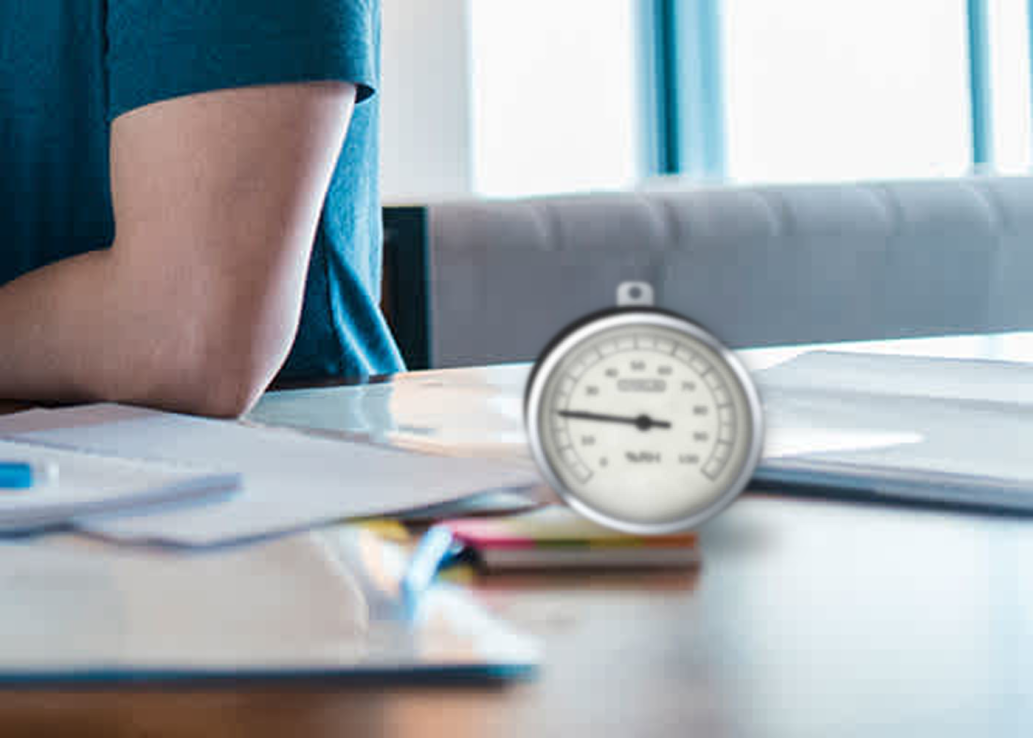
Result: 20
